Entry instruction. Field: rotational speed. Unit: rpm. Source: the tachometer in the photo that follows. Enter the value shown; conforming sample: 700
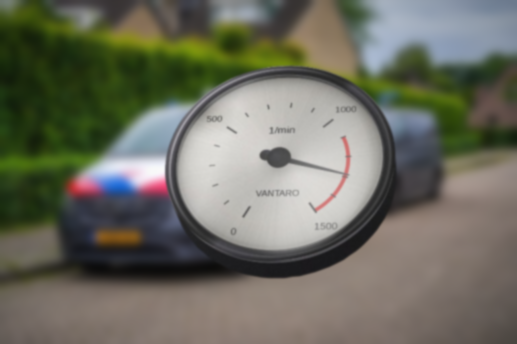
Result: 1300
